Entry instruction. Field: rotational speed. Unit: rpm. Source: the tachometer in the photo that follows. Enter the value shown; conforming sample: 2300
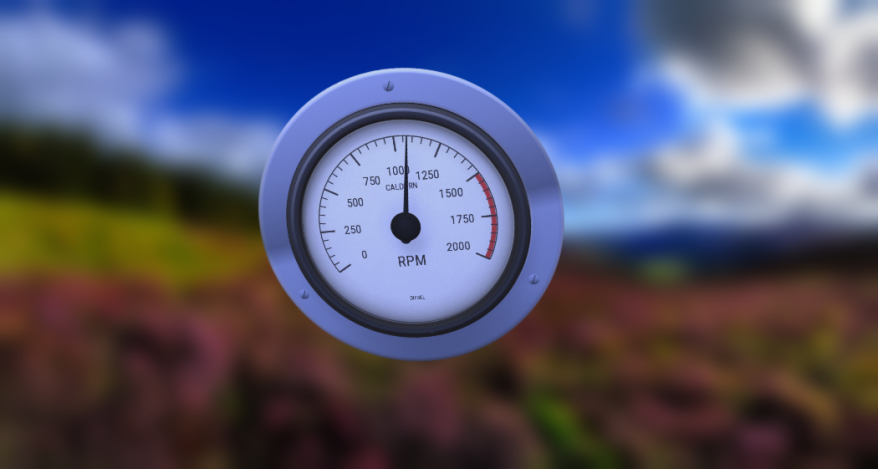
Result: 1075
